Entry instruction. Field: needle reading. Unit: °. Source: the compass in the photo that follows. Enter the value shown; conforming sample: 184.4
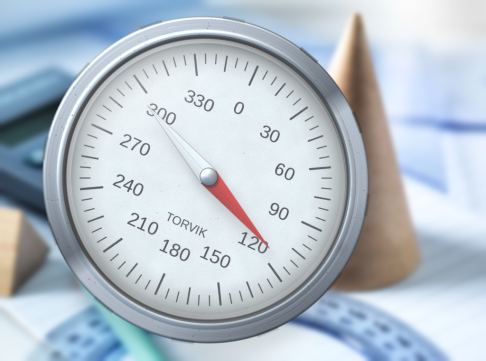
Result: 115
